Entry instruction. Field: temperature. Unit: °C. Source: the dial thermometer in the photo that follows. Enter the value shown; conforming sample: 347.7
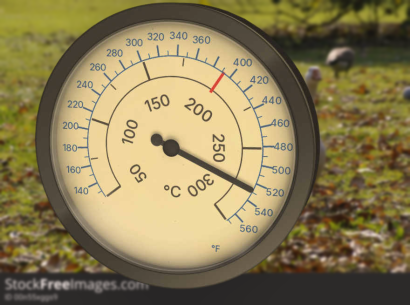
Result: 275
